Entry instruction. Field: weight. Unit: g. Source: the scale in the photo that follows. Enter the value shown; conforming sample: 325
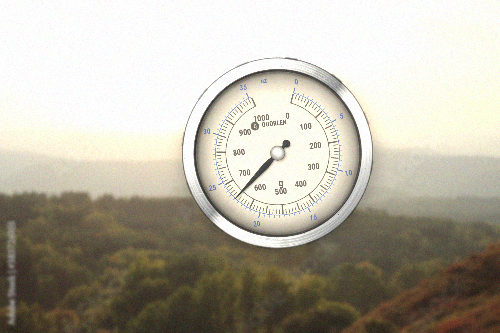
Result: 650
